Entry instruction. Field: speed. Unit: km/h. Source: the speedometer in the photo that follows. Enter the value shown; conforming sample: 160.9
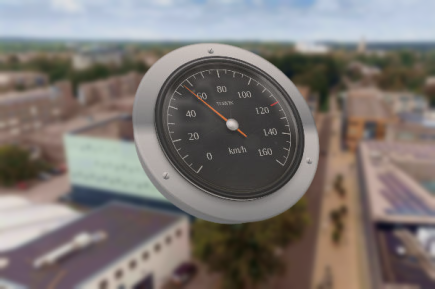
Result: 55
